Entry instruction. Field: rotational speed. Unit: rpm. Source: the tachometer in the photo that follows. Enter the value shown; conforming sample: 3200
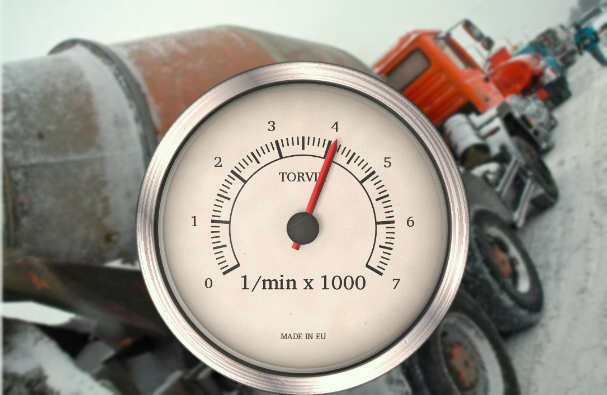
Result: 4100
